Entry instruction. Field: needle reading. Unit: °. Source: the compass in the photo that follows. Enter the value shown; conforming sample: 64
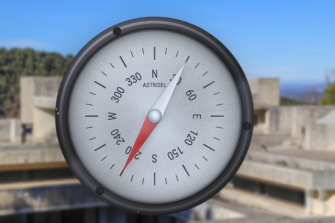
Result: 210
